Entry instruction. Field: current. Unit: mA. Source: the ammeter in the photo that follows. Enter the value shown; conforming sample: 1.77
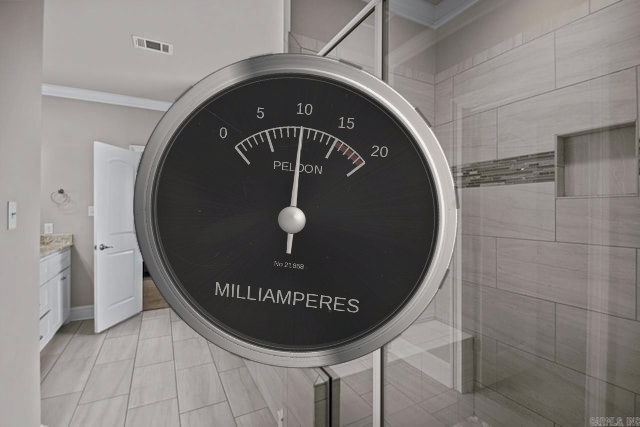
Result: 10
